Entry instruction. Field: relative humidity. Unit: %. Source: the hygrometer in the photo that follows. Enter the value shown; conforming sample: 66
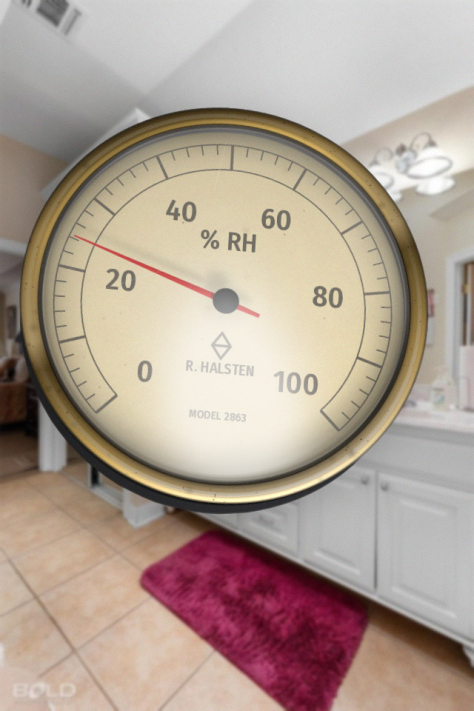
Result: 24
